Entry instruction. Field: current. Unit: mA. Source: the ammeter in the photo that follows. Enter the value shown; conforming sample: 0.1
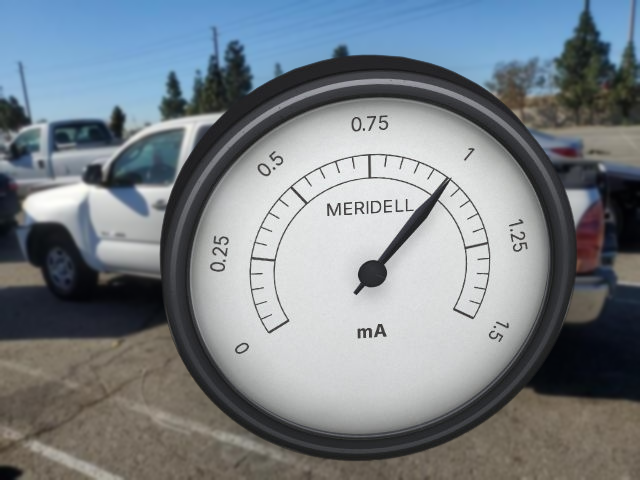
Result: 1
